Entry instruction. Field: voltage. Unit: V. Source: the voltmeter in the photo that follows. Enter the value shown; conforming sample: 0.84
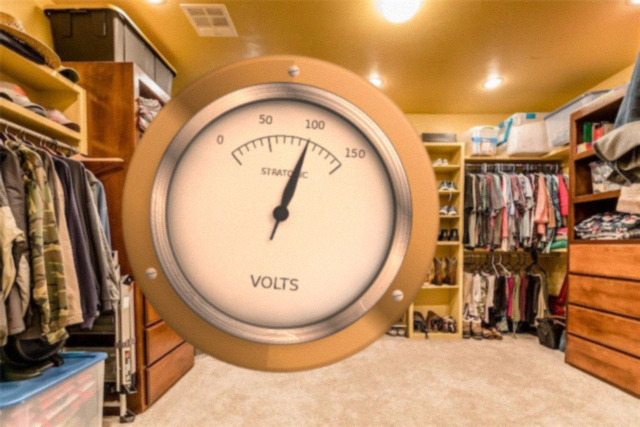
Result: 100
